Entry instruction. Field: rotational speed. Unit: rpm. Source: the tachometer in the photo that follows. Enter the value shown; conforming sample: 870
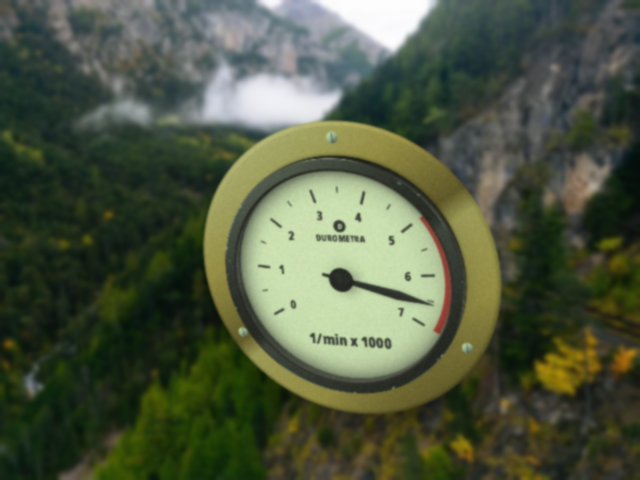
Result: 6500
